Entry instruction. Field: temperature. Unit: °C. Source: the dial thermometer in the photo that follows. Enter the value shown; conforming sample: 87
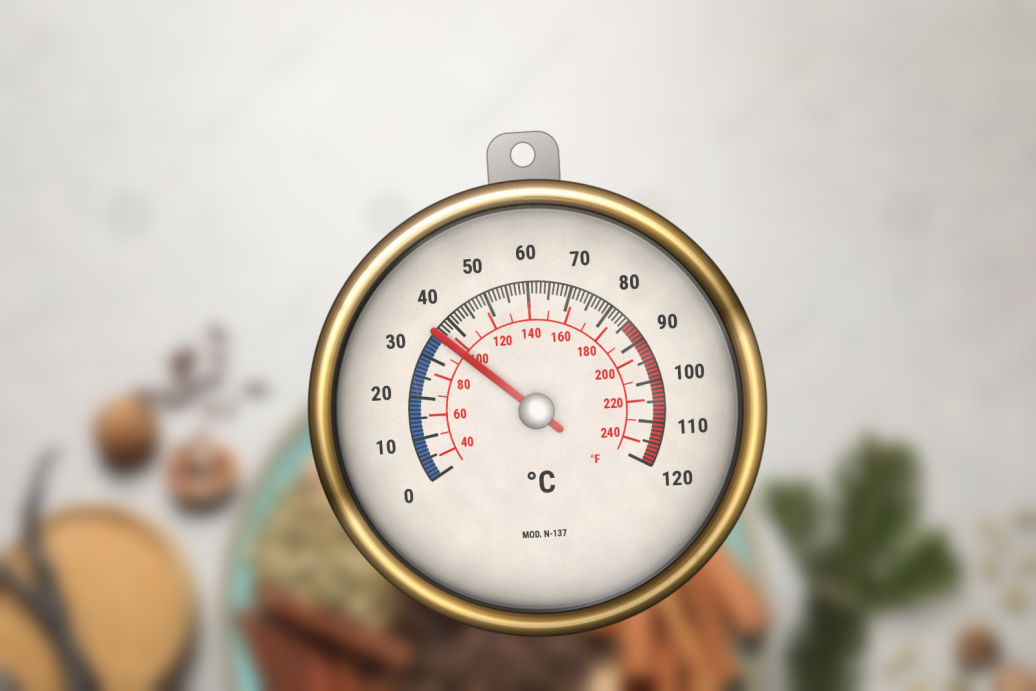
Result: 36
